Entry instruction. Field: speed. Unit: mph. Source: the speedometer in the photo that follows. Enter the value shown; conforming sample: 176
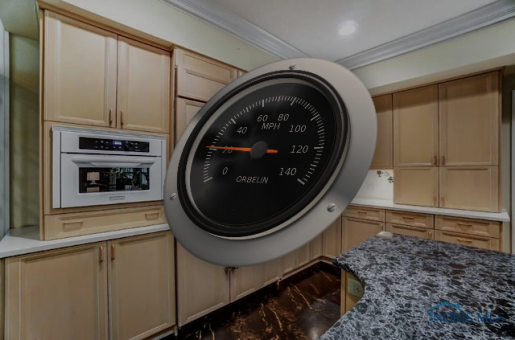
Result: 20
